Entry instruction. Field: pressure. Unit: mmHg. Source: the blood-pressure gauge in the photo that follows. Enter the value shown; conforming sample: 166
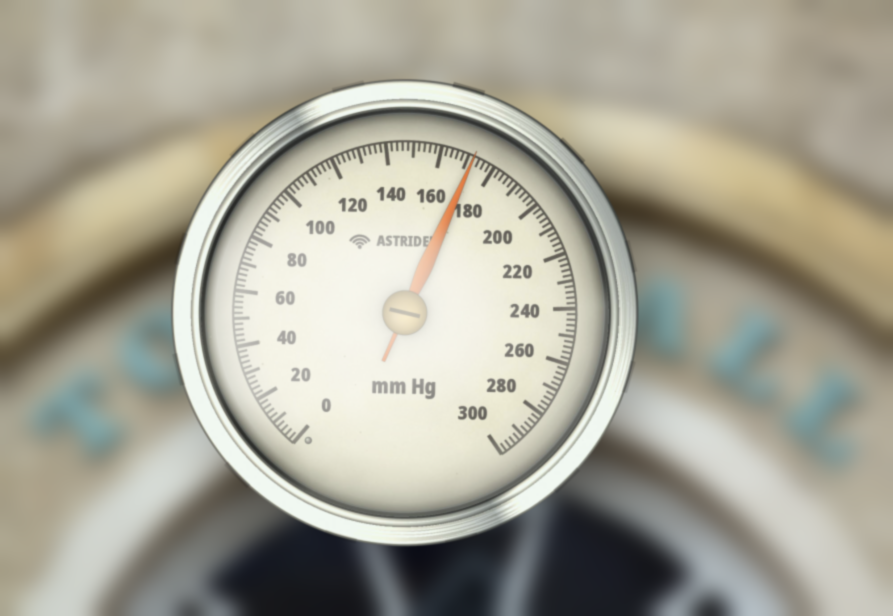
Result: 172
